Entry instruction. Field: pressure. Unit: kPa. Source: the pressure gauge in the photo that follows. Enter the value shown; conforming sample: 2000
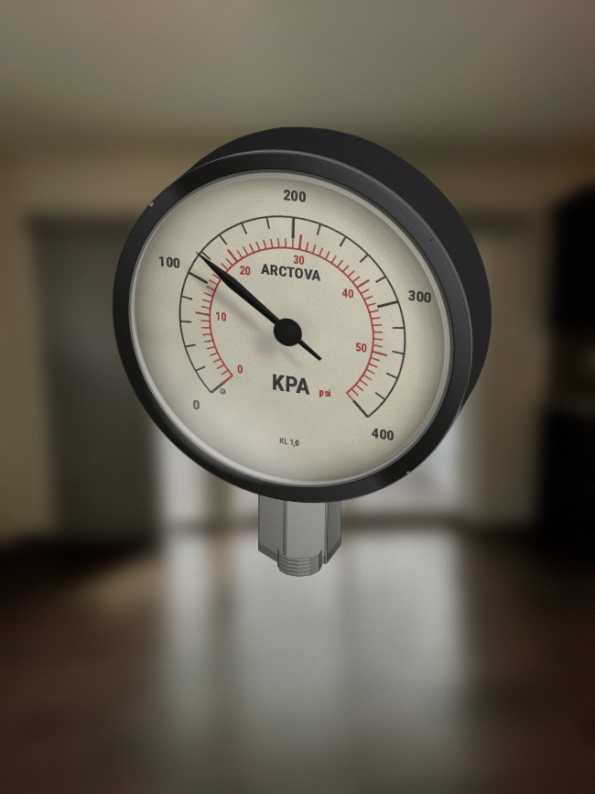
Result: 120
